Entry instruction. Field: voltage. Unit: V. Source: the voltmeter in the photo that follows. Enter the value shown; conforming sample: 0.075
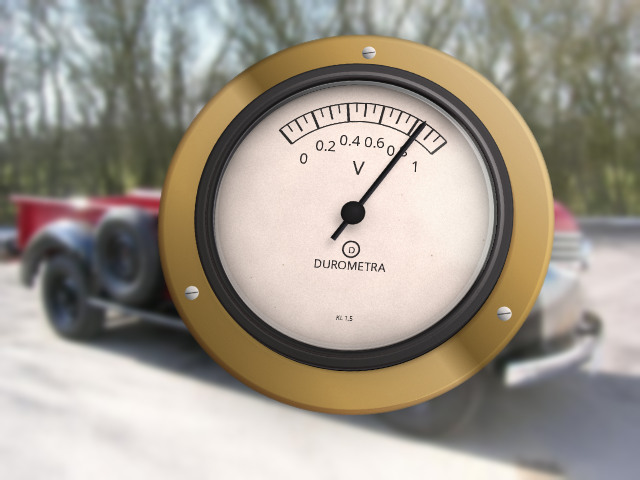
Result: 0.85
